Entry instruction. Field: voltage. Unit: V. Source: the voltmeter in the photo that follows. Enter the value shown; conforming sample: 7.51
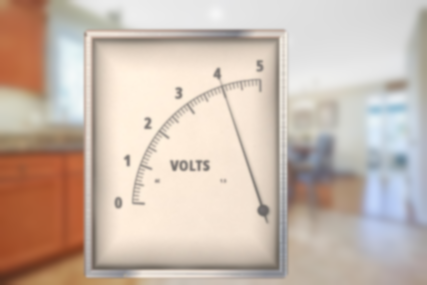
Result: 4
